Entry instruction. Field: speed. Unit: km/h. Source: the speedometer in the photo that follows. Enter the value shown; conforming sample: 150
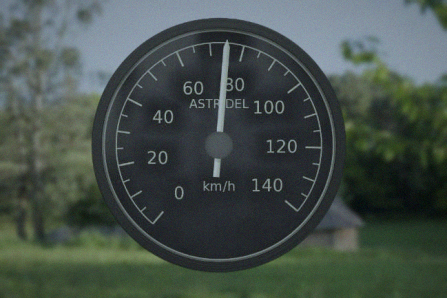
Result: 75
